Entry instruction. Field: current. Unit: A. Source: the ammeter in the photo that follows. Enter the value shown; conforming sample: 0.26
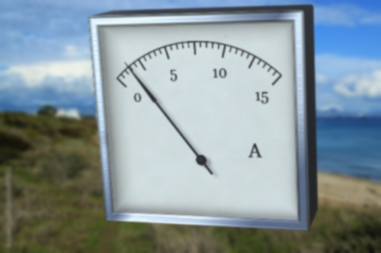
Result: 1.5
